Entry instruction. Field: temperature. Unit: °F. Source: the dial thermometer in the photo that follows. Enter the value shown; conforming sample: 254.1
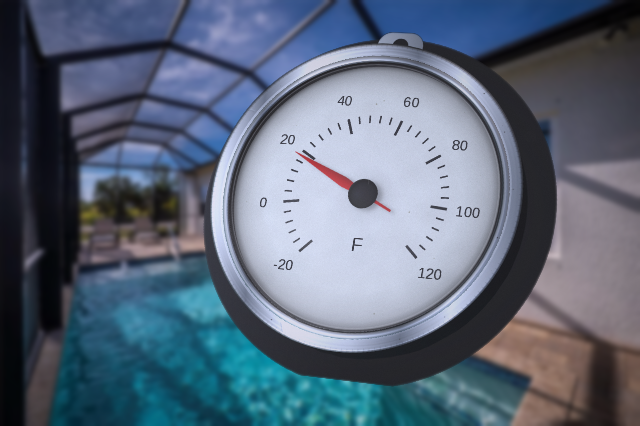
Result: 18
